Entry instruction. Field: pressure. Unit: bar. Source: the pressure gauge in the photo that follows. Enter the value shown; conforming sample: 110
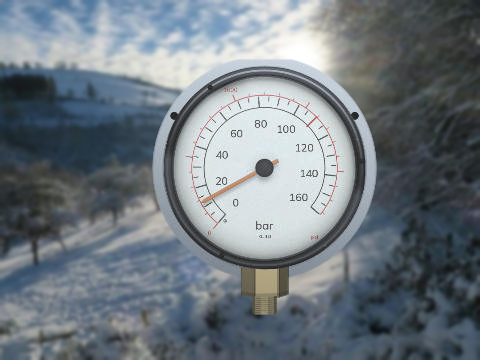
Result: 12.5
